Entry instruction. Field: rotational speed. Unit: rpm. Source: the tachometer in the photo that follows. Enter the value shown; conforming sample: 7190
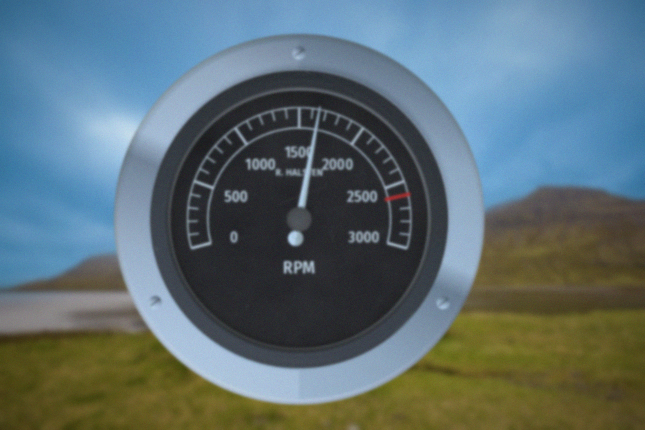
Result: 1650
